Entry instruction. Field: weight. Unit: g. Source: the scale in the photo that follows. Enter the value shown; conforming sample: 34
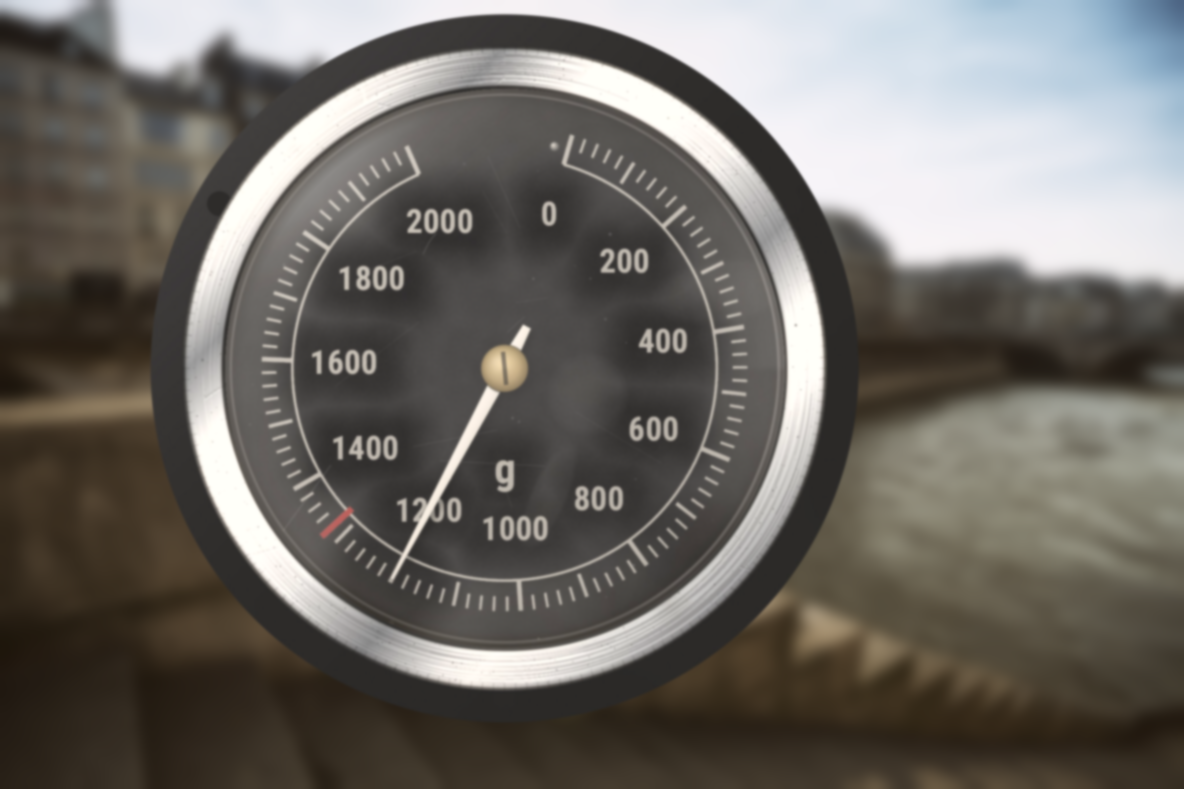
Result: 1200
